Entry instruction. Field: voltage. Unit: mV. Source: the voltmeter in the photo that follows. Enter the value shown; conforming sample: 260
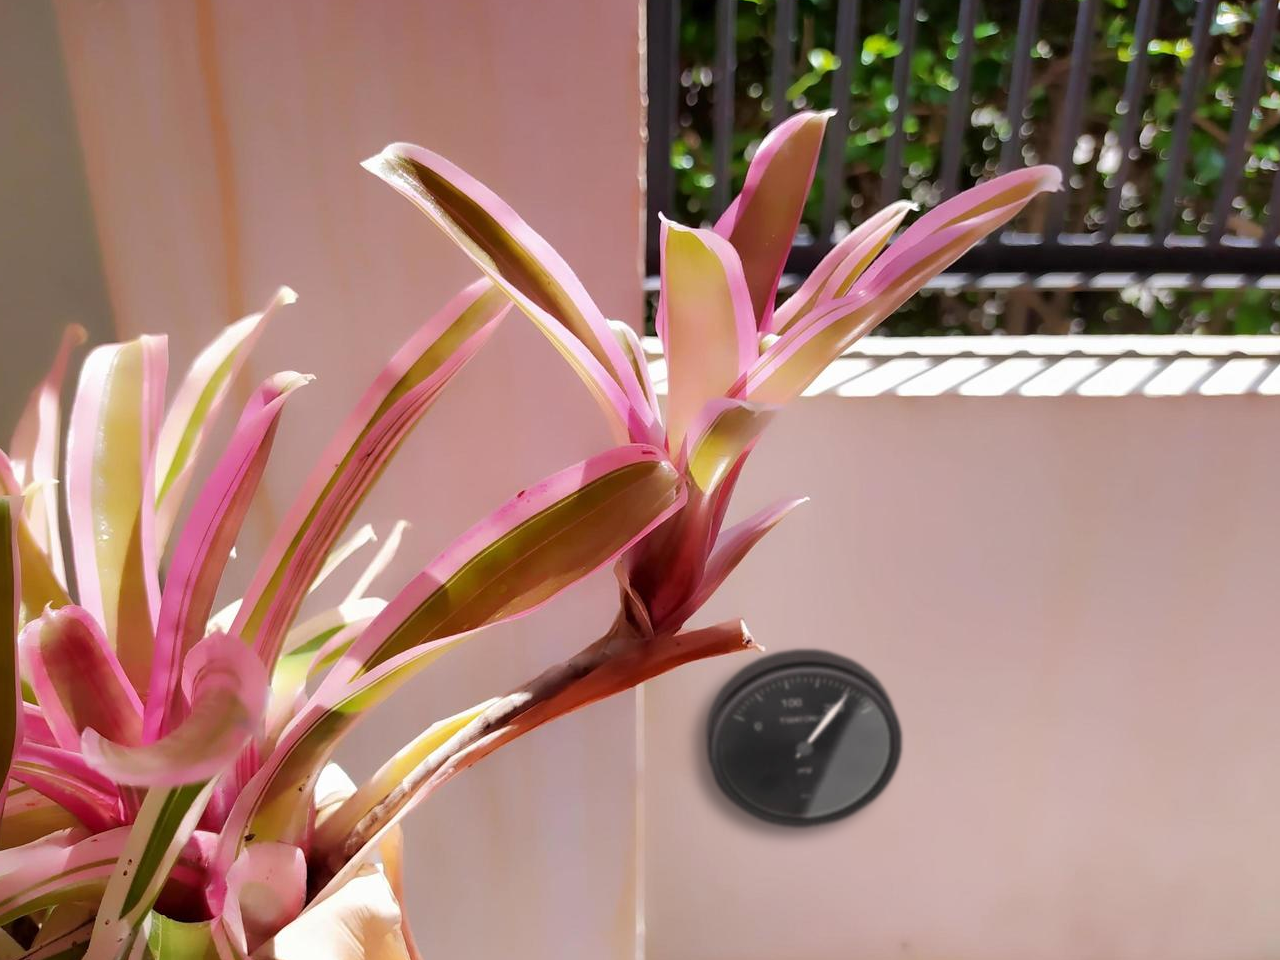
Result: 200
